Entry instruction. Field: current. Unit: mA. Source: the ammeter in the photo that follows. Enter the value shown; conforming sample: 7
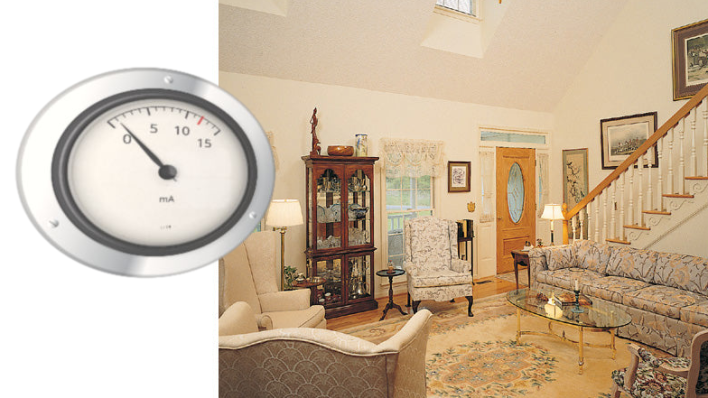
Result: 1
